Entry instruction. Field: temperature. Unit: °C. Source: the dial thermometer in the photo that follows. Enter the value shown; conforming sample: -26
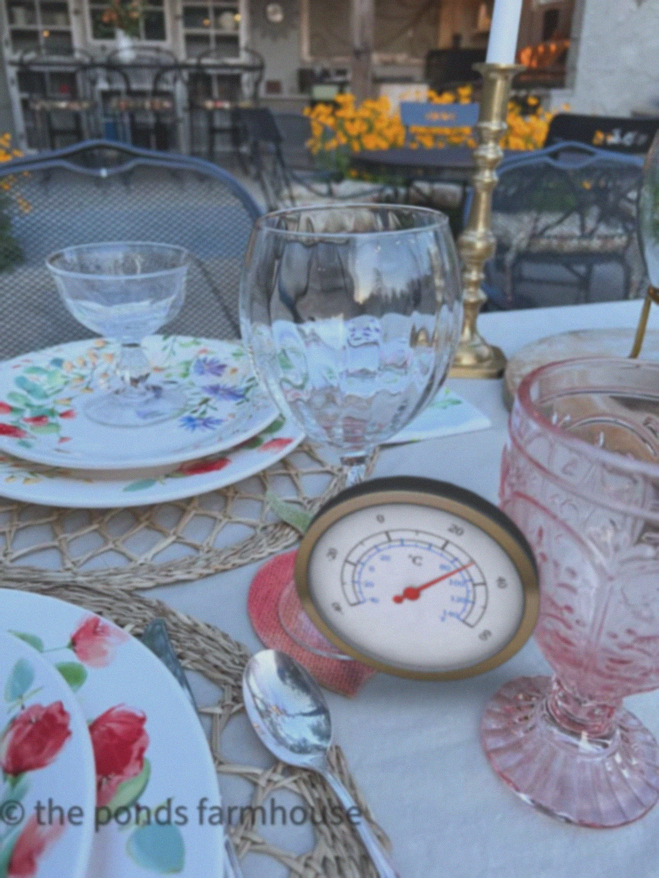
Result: 30
